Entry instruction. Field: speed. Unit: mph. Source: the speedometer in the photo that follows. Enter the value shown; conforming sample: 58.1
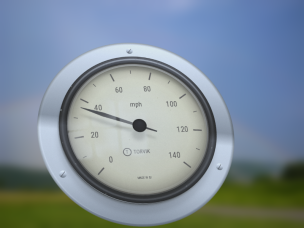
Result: 35
